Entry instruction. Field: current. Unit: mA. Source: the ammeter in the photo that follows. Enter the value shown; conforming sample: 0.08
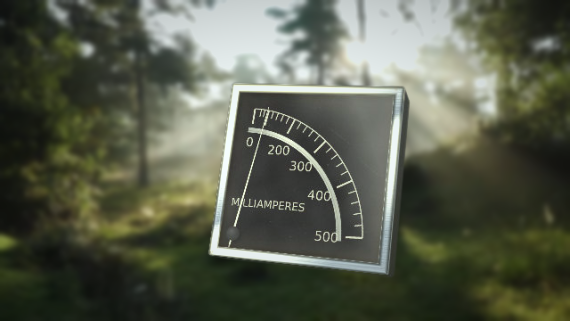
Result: 100
